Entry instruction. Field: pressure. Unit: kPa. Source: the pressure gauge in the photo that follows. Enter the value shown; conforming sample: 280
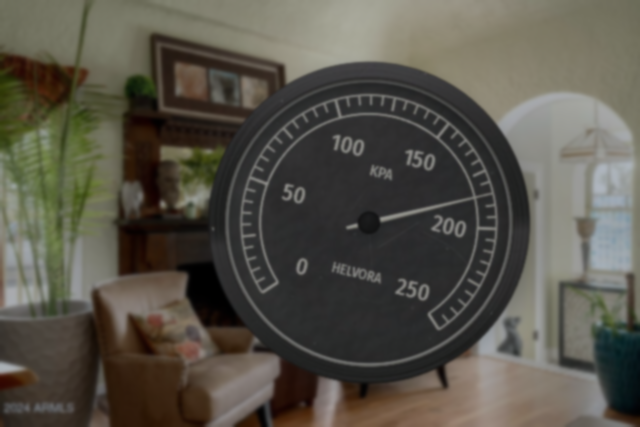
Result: 185
